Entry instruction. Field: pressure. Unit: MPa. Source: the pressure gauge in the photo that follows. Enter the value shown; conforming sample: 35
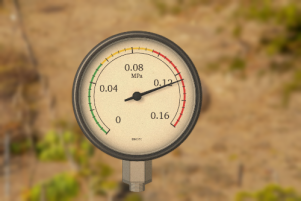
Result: 0.125
